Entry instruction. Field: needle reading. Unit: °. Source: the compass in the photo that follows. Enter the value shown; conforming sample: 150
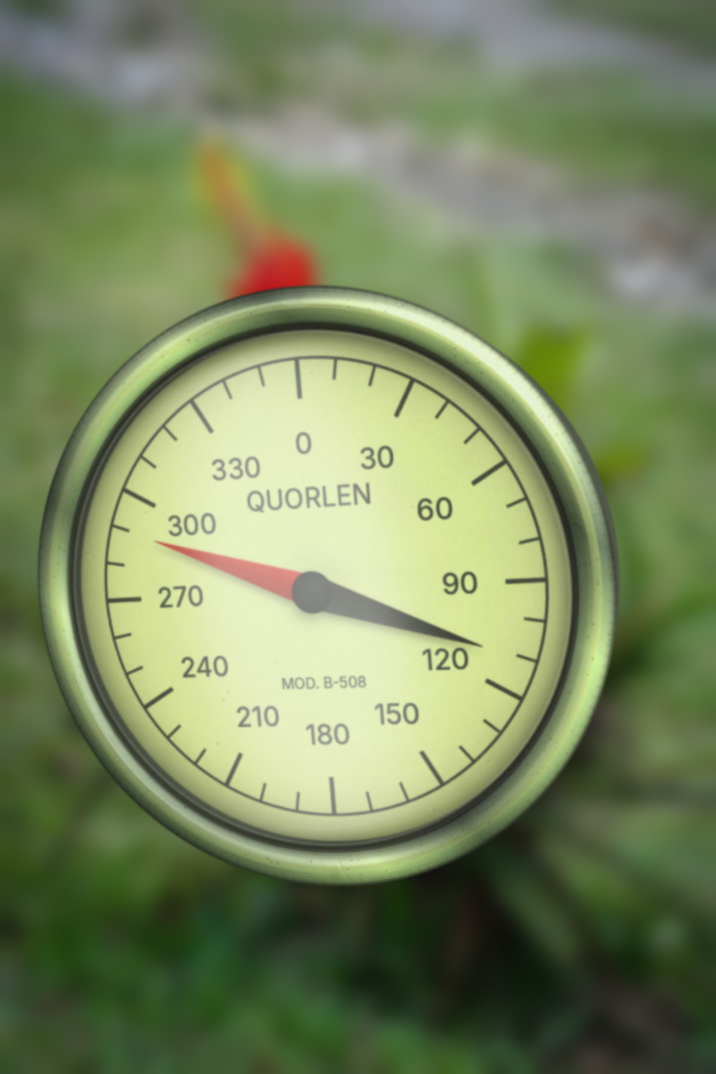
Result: 290
